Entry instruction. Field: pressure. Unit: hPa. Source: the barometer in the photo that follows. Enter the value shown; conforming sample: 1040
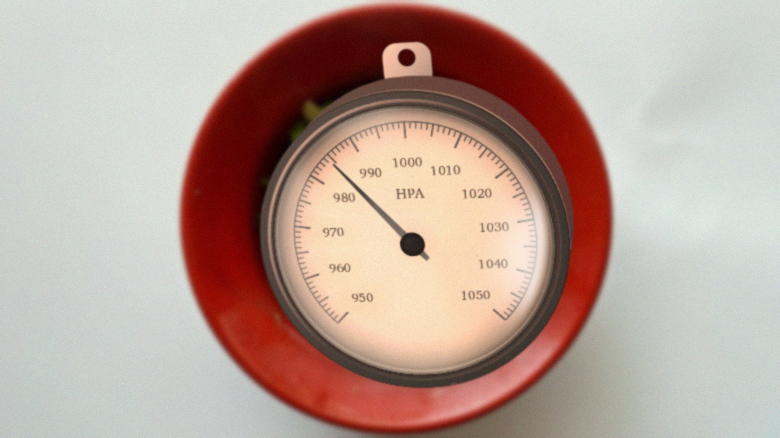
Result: 985
